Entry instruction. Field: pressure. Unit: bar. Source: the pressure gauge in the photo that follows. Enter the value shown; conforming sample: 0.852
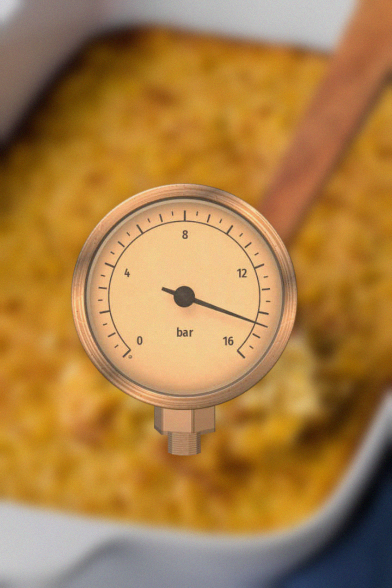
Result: 14.5
